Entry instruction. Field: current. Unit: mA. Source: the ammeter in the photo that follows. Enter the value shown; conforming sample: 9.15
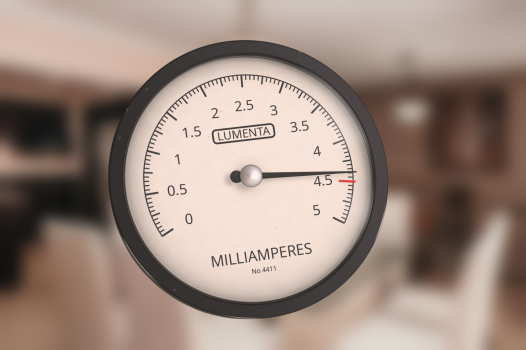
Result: 4.4
